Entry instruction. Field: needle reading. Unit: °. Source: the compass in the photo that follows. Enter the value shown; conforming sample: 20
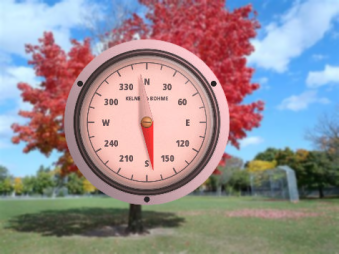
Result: 172.5
